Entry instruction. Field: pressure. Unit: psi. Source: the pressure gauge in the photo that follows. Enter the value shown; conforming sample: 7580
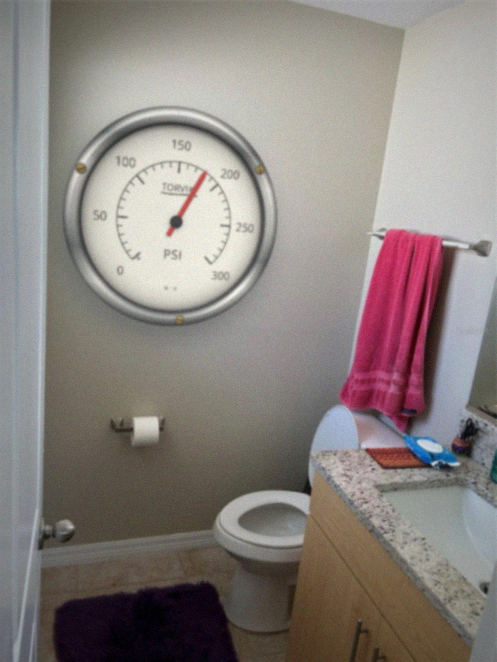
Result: 180
